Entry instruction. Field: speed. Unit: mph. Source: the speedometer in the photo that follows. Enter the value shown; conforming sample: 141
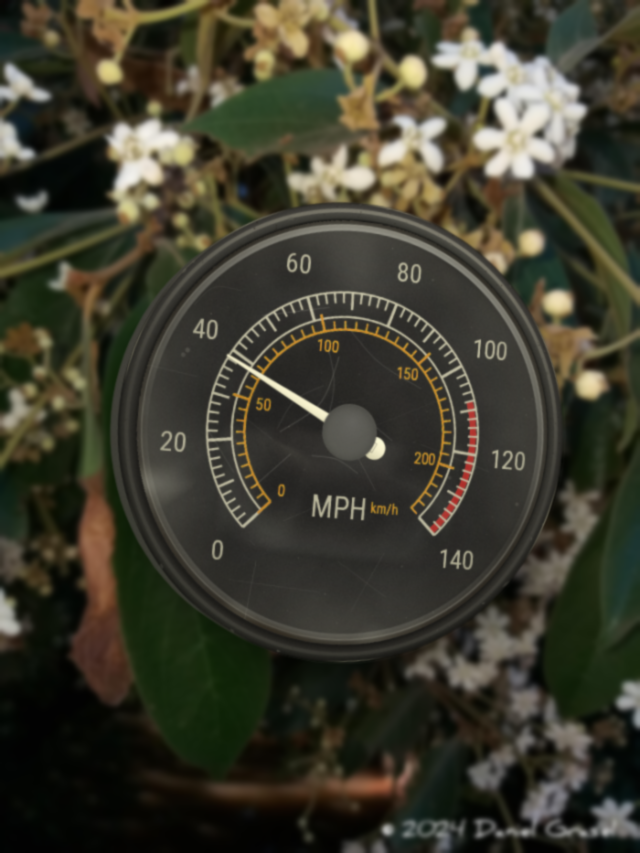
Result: 38
